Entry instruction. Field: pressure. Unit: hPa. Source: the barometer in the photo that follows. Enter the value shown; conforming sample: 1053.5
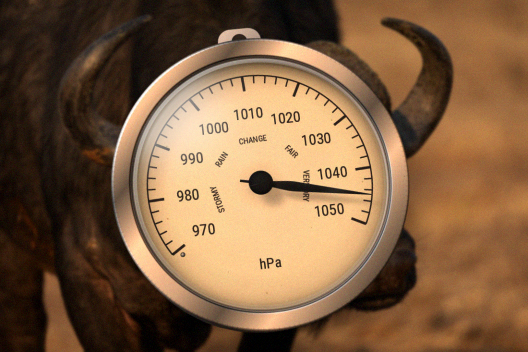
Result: 1045
